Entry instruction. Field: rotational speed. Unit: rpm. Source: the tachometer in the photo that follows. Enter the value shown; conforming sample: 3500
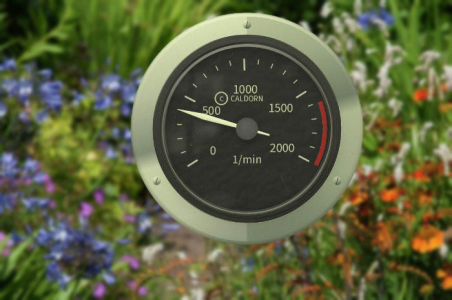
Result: 400
